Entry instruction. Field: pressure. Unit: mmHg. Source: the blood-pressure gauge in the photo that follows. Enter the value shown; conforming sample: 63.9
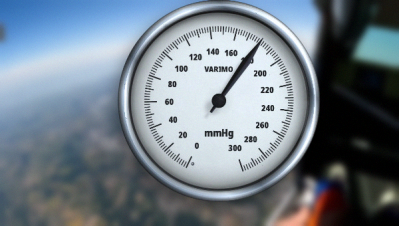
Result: 180
